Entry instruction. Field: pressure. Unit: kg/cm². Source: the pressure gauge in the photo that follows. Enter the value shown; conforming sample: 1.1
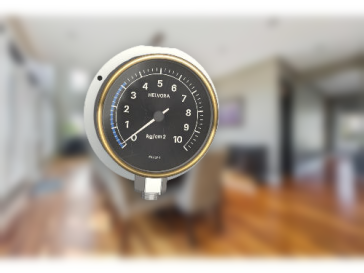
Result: 0.2
